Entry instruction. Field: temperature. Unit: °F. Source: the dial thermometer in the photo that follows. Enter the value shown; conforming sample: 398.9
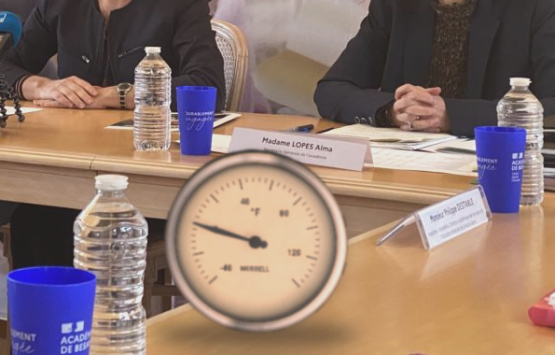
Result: 0
